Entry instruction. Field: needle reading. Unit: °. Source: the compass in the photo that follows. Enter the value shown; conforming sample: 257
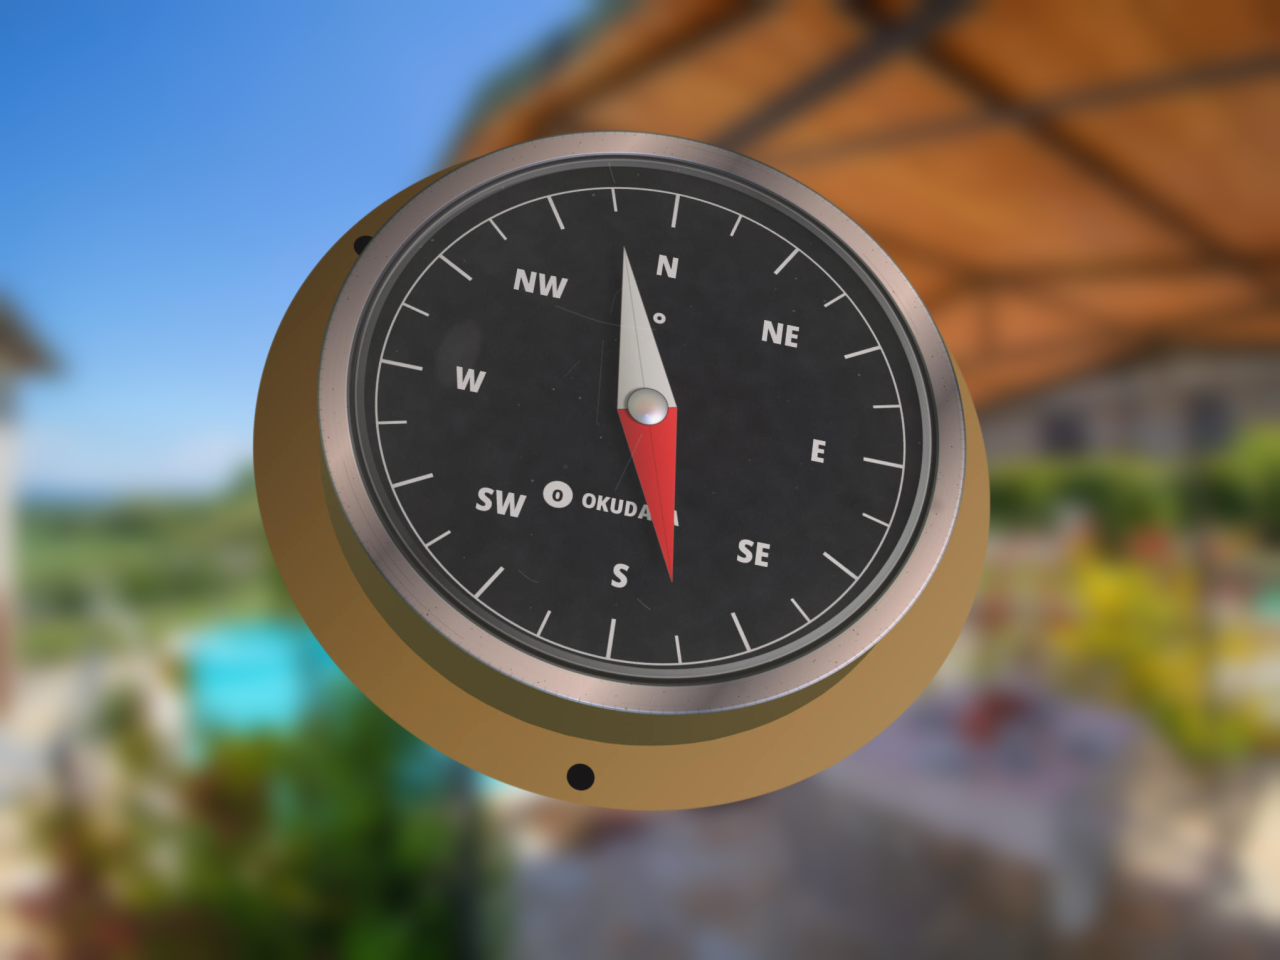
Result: 165
